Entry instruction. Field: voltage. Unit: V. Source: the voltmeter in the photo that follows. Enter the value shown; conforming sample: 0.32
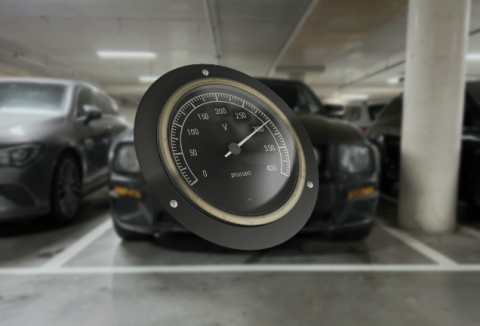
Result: 300
